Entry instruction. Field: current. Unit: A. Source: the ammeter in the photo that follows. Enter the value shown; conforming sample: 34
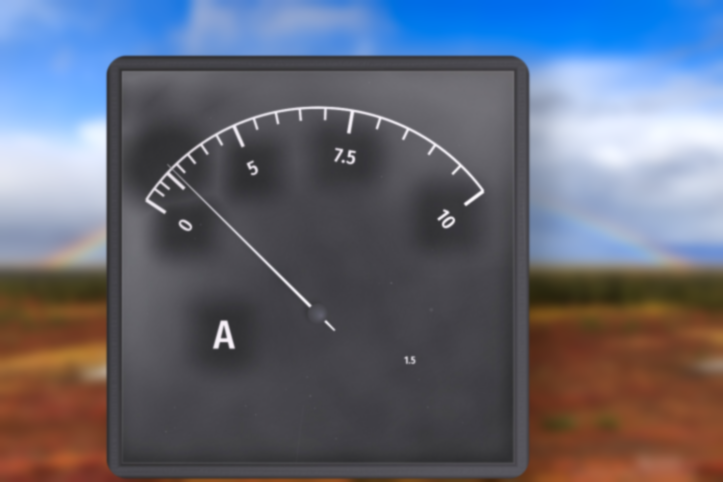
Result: 2.75
